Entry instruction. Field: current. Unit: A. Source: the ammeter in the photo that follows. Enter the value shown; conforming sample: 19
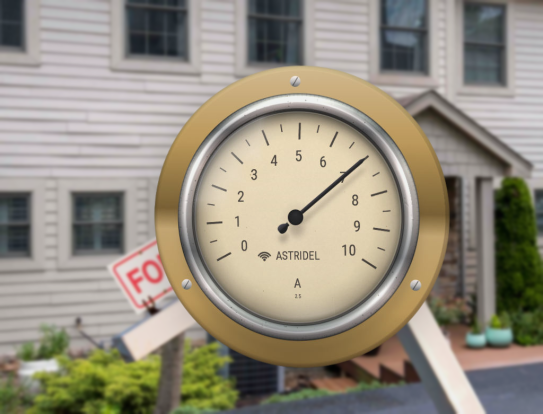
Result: 7
